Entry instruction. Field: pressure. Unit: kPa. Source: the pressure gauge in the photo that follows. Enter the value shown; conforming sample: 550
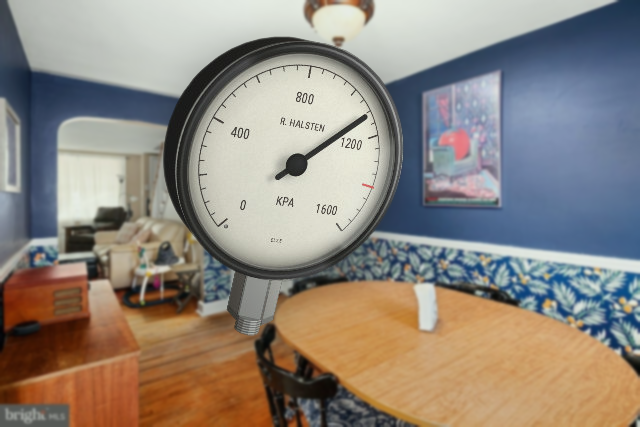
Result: 1100
